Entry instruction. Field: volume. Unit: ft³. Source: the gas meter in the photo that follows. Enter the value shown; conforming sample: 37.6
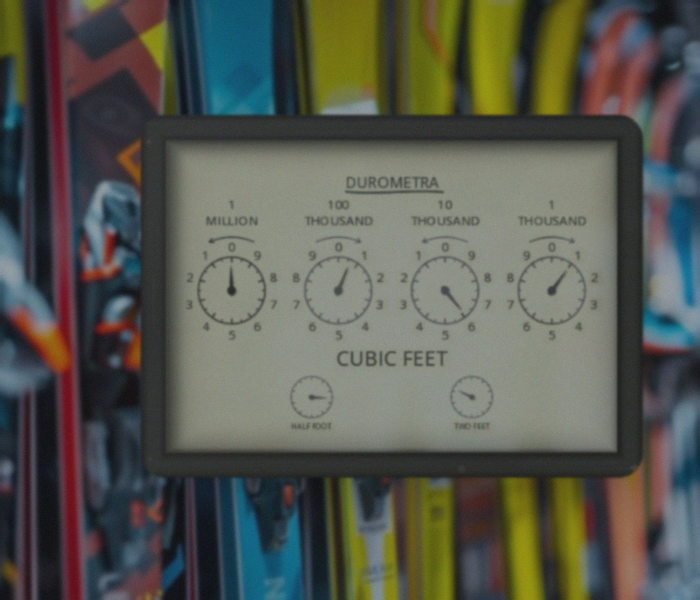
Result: 6100
